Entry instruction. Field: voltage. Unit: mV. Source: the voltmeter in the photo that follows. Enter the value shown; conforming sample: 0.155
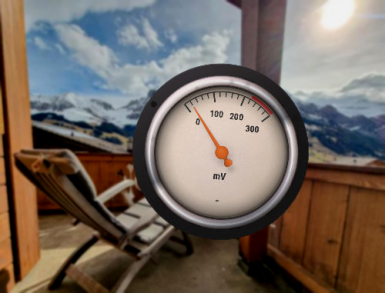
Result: 20
